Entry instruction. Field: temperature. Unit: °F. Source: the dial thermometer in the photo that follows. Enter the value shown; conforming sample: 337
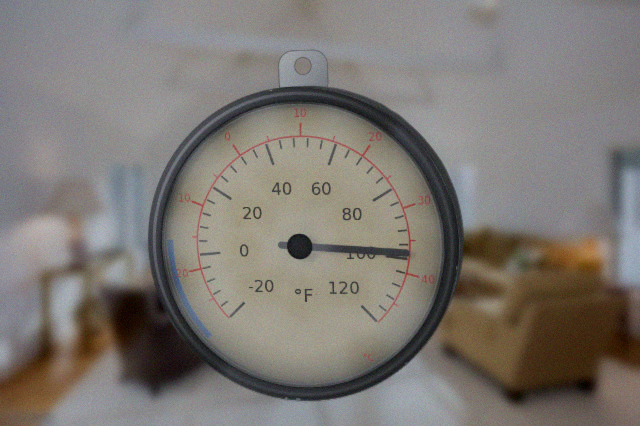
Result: 98
